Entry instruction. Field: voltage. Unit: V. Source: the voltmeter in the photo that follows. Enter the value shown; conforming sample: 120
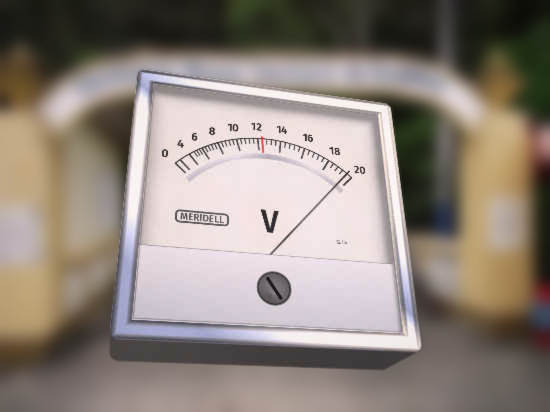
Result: 19.6
